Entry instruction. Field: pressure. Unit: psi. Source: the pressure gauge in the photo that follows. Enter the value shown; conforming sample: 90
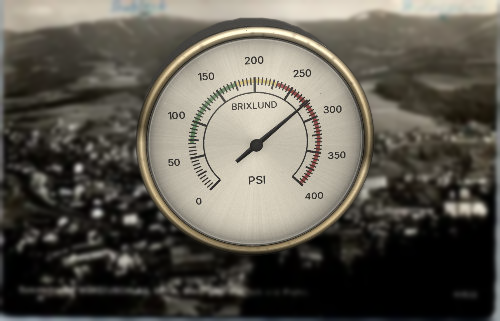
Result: 275
